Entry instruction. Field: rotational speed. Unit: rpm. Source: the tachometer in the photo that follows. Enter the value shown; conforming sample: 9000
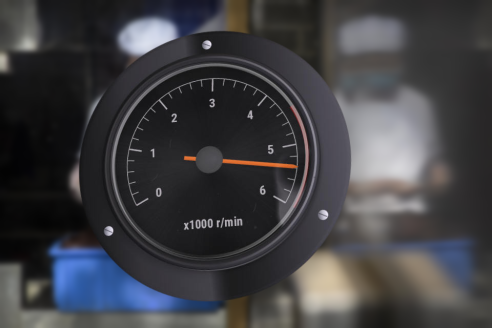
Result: 5400
